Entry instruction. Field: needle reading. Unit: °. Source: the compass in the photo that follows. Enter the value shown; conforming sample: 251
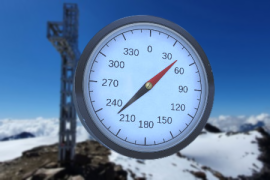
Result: 45
